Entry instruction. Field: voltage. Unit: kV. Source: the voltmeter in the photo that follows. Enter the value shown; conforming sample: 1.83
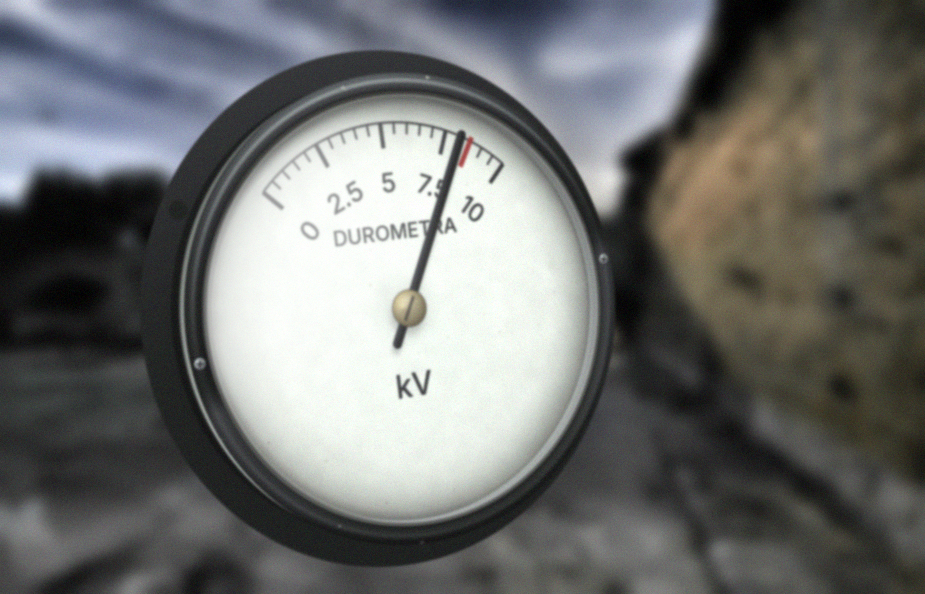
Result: 8
